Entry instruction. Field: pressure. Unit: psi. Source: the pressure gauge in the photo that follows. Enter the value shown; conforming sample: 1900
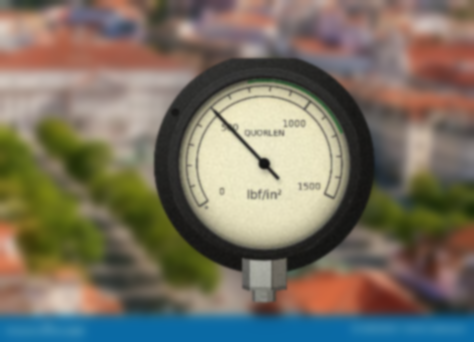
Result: 500
